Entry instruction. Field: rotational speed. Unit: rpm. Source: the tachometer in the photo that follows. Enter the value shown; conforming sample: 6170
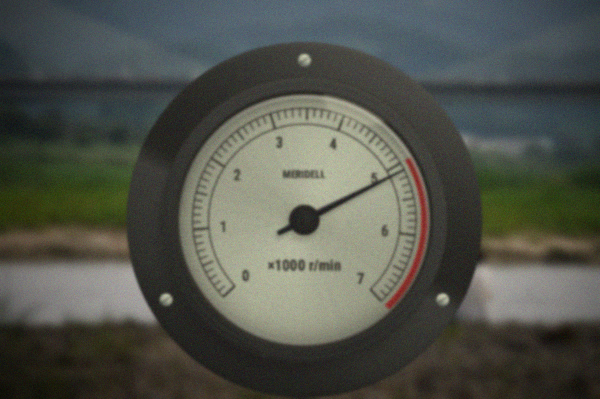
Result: 5100
